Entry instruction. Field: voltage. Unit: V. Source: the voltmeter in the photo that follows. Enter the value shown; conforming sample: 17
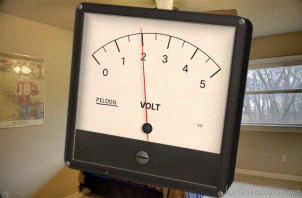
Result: 2
